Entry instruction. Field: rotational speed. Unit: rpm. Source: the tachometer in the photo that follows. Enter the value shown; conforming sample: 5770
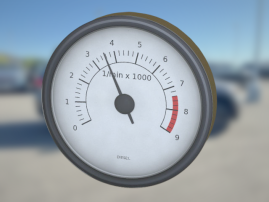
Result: 3600
